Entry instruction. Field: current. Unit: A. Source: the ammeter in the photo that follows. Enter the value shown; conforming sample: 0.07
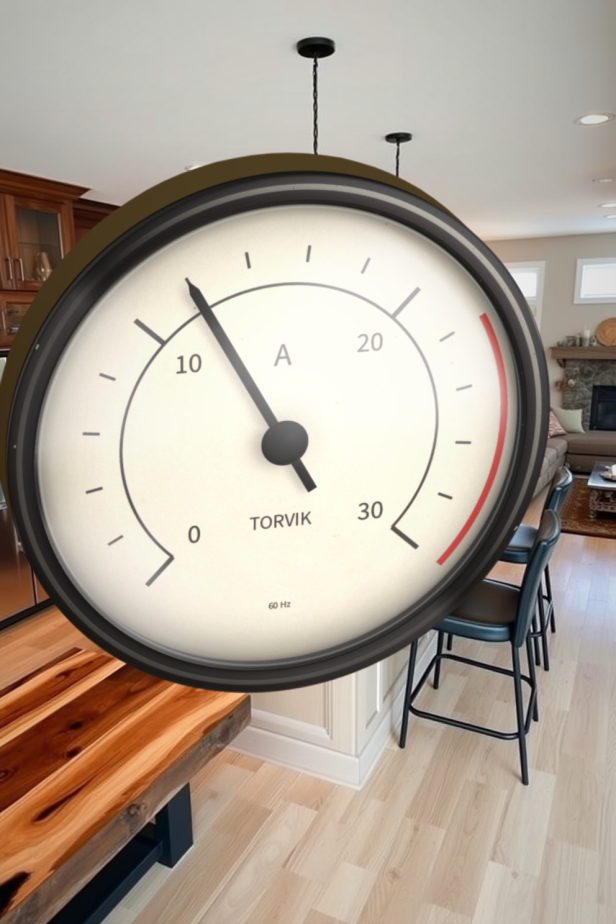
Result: 12
